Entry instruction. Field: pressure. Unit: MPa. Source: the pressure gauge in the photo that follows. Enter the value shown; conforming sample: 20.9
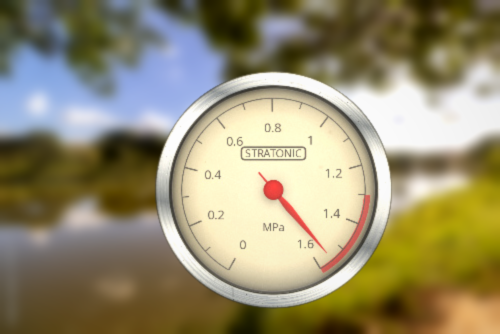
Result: 1.55
